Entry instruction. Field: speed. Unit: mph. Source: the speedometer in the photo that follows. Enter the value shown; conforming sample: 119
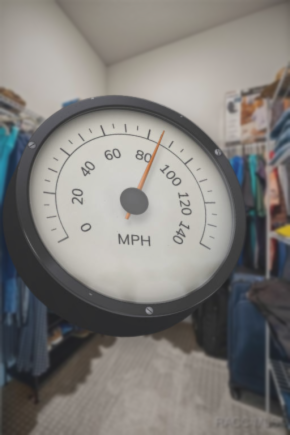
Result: 85
